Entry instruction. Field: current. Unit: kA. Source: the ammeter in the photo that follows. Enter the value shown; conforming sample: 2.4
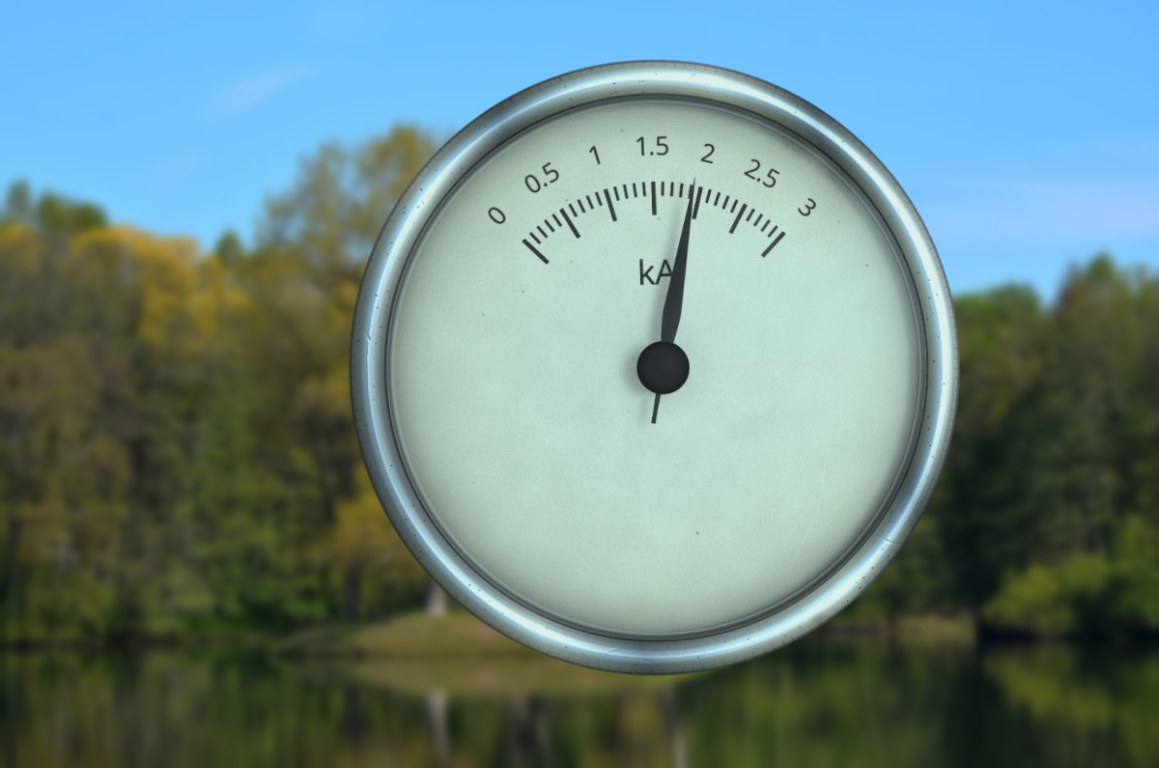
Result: 1.9
